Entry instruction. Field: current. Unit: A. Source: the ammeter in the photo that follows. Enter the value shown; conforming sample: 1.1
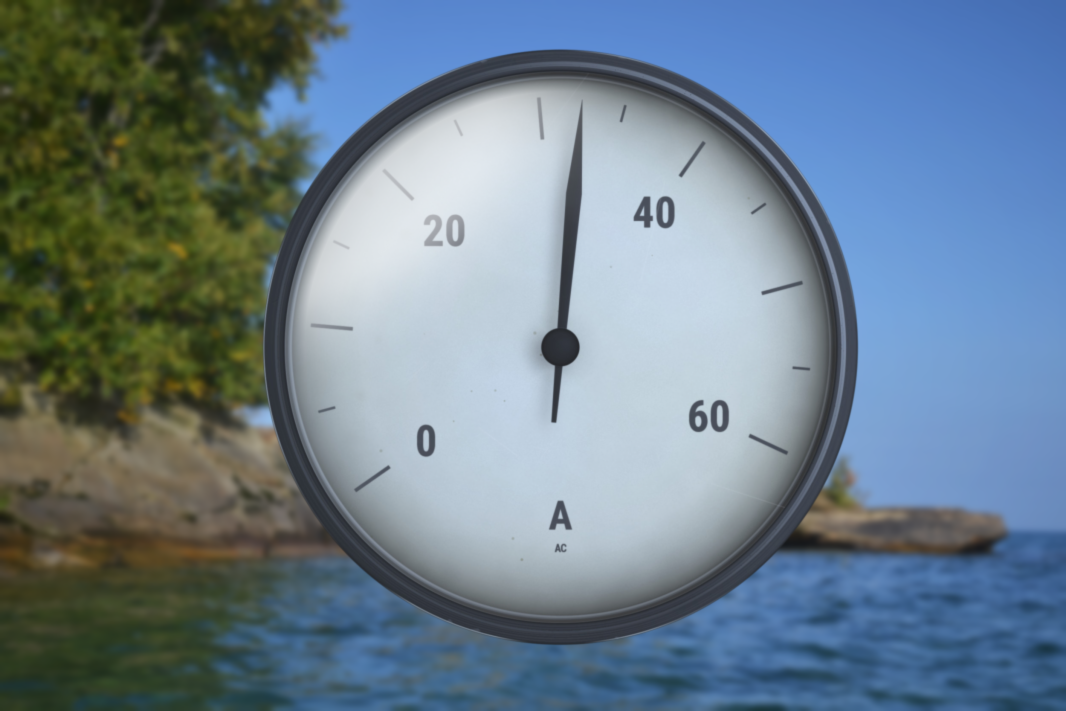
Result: 32.5
